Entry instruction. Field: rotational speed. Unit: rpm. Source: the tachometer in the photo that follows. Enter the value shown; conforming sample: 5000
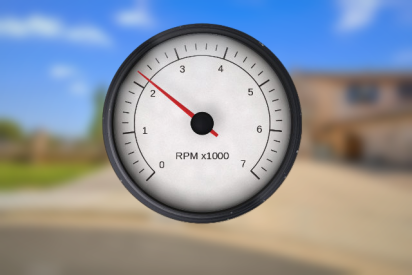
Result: 2200
